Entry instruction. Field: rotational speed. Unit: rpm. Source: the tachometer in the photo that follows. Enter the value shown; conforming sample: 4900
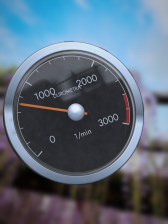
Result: 700
